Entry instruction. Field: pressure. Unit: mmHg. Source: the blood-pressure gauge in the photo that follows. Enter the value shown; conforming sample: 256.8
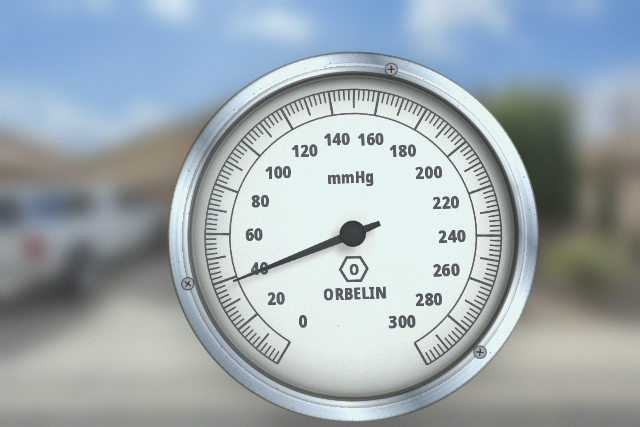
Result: 38
